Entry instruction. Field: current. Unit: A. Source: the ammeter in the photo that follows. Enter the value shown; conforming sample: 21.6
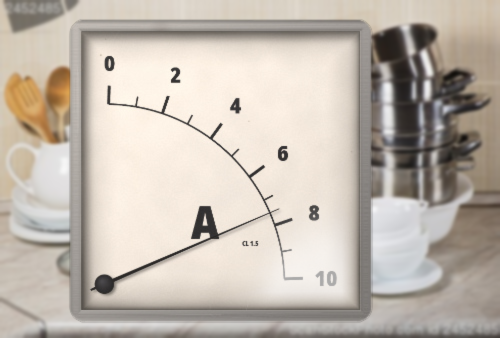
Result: 7.5
